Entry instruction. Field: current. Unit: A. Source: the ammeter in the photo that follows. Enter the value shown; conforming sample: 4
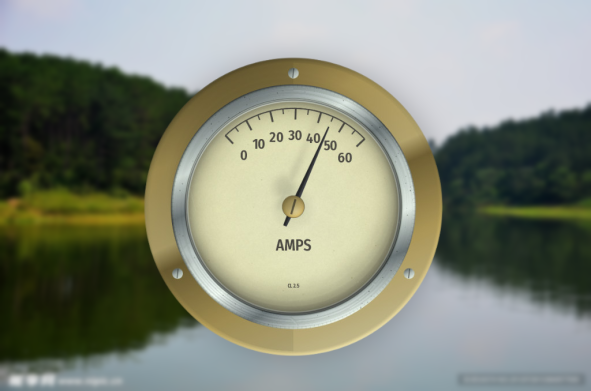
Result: 45
